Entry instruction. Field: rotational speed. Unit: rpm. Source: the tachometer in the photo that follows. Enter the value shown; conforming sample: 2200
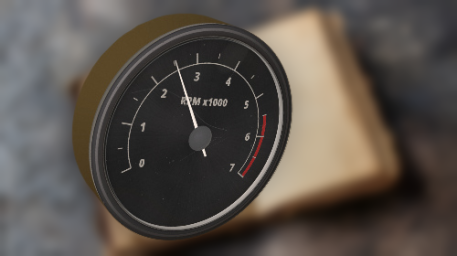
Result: 2500
